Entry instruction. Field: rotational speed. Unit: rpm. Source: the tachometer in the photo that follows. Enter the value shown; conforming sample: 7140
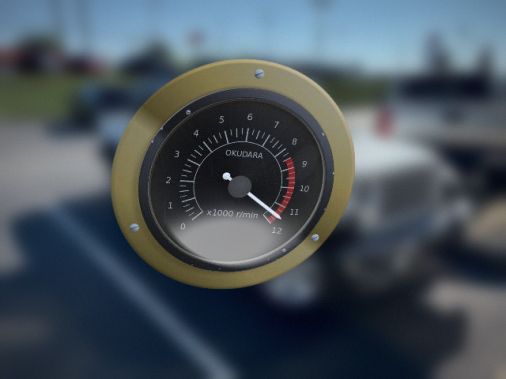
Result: 11500
